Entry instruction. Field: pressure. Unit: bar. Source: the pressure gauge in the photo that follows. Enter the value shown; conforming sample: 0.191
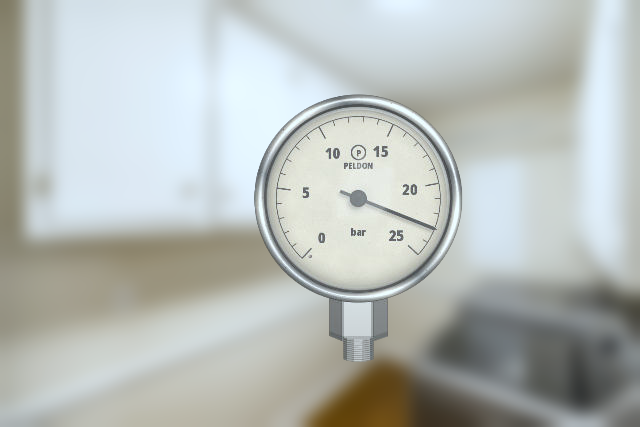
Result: 23
